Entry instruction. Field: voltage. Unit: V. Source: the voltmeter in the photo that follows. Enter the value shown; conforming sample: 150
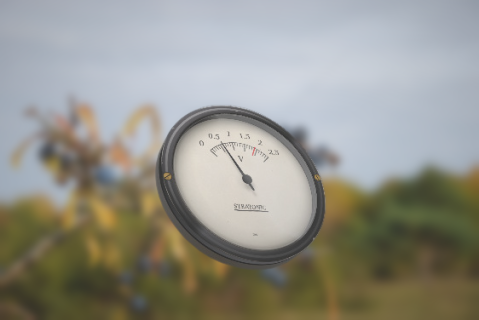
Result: 0.5
